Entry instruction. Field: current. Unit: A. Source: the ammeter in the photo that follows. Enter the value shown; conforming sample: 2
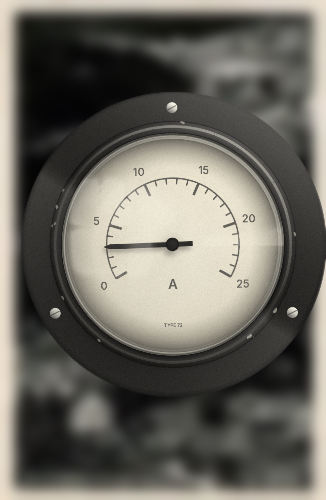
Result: 3
